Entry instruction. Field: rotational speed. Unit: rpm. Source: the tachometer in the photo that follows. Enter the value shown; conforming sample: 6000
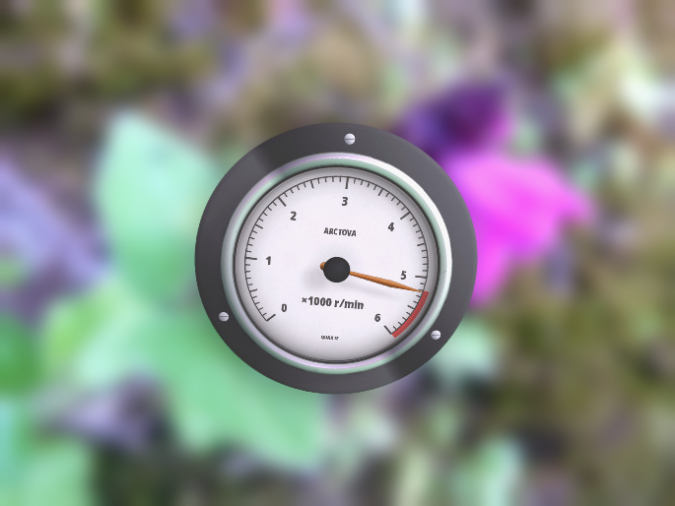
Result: 5200
